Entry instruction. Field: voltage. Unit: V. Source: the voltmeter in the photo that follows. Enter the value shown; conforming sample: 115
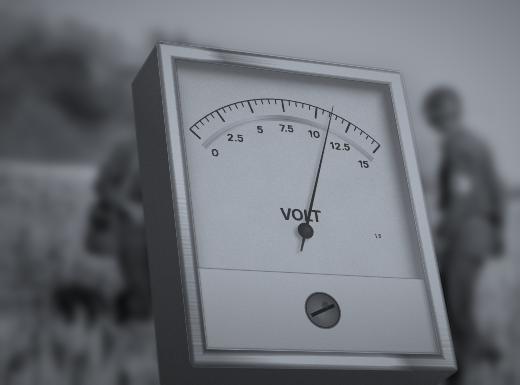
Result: 11
